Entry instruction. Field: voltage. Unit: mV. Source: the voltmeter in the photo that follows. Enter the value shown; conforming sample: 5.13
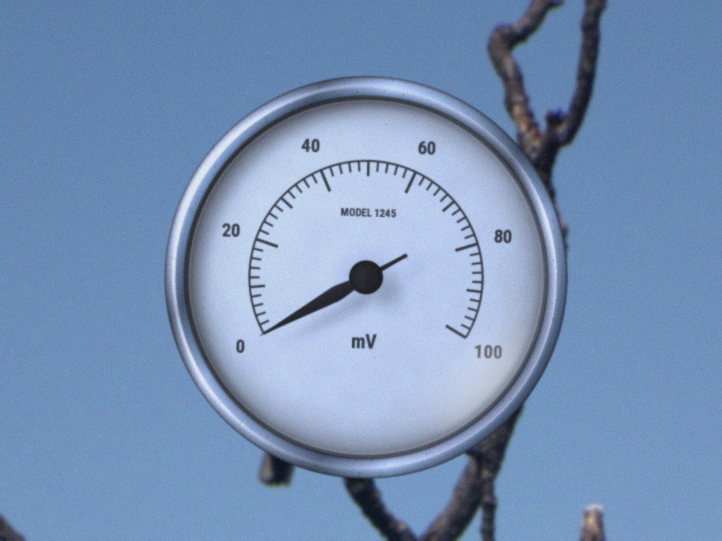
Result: 0
